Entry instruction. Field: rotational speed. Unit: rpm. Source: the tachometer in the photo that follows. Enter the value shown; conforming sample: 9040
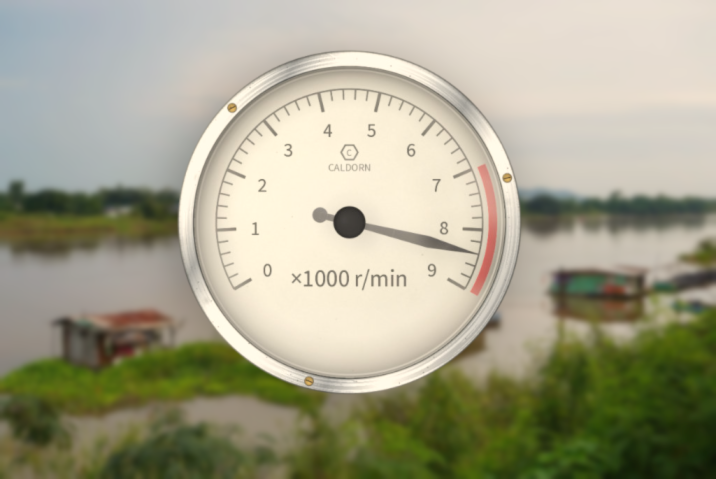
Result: 8400
